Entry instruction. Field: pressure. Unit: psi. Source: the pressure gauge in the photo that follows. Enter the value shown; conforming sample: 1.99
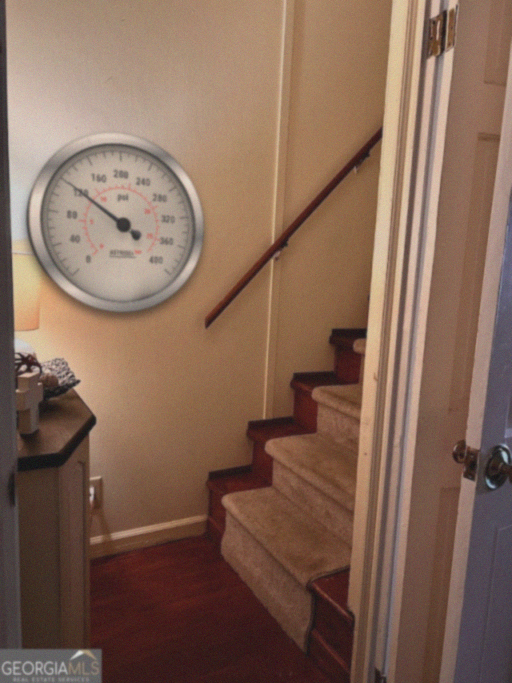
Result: 120
